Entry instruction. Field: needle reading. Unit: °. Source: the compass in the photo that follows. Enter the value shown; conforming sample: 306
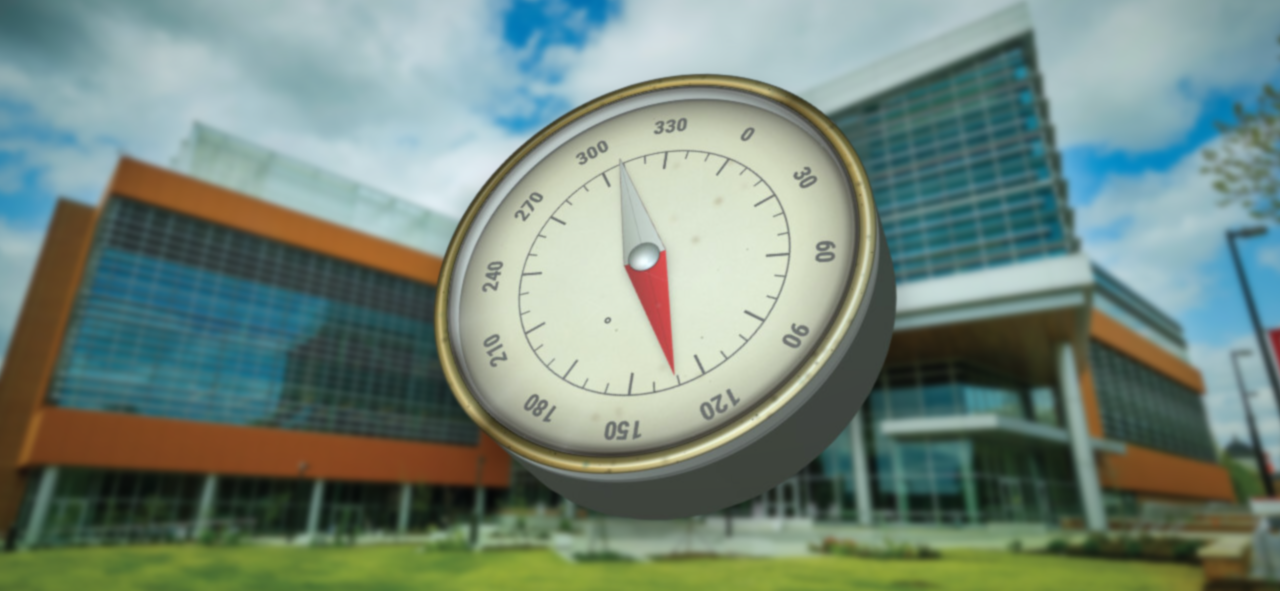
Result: 130
